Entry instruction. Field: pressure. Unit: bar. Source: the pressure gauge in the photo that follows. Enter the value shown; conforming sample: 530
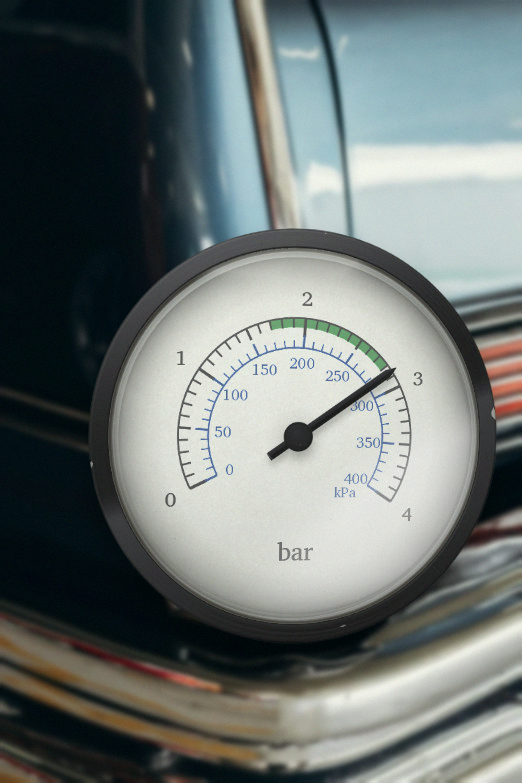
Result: 2.85
